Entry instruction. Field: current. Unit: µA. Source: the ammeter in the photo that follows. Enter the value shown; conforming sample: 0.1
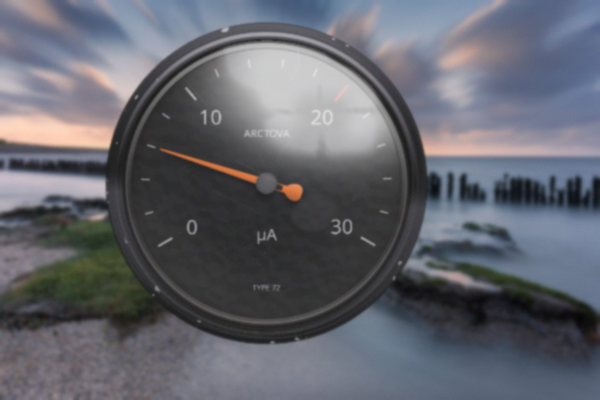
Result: 6
